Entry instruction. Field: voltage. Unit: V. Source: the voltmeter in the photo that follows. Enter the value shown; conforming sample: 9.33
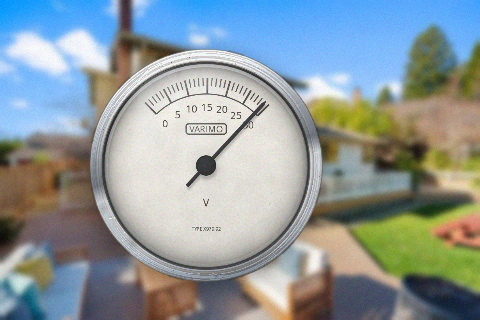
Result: 29
